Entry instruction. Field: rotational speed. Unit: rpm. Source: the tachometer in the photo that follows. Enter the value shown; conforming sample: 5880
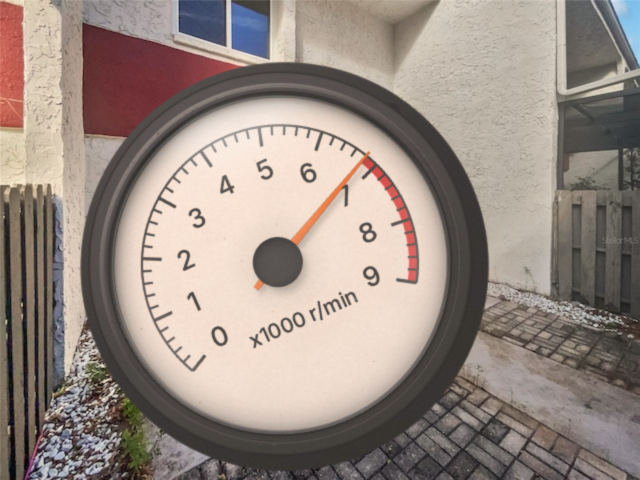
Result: 6800
